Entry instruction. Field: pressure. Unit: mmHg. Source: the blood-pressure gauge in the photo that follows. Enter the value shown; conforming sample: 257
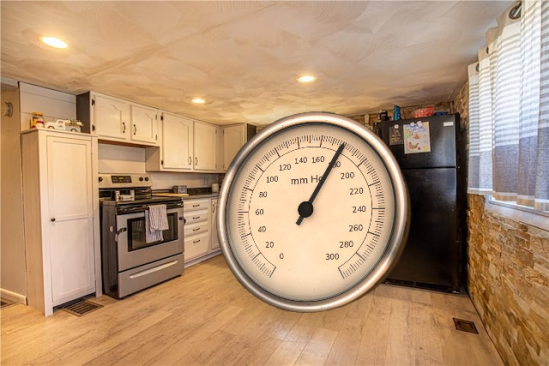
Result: 180
